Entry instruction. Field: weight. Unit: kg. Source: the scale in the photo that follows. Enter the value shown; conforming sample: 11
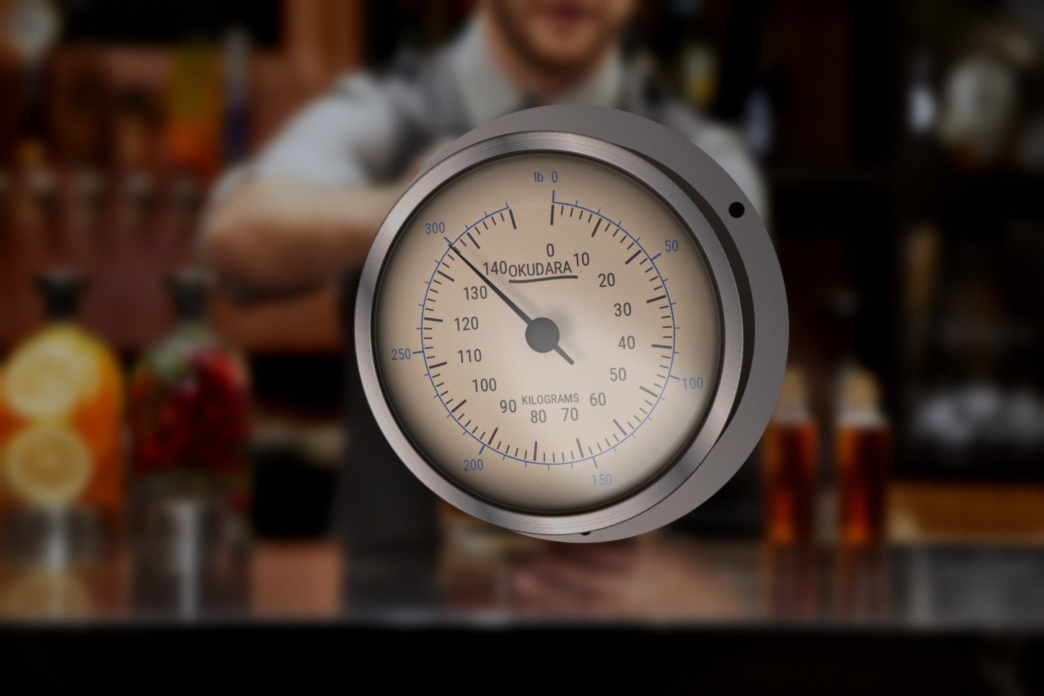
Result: 136
